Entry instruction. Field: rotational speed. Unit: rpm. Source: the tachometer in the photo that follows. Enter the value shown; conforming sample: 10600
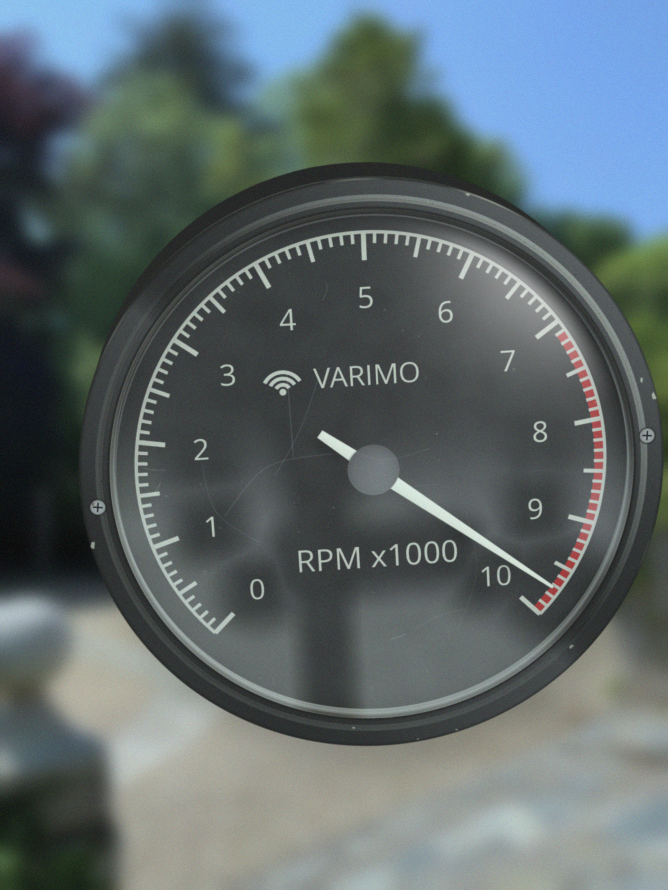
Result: 9700
